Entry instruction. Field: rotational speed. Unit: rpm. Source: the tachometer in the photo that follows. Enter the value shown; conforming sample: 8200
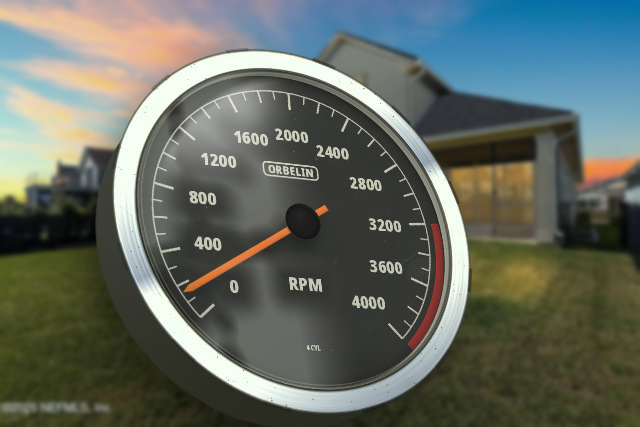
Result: 150
